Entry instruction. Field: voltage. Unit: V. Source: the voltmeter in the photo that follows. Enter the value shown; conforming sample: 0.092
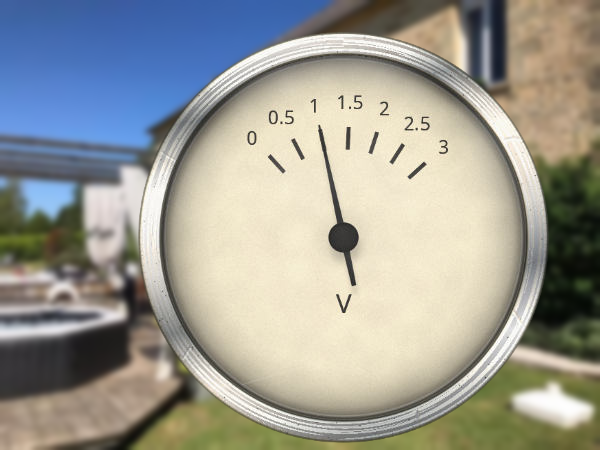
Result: 1
